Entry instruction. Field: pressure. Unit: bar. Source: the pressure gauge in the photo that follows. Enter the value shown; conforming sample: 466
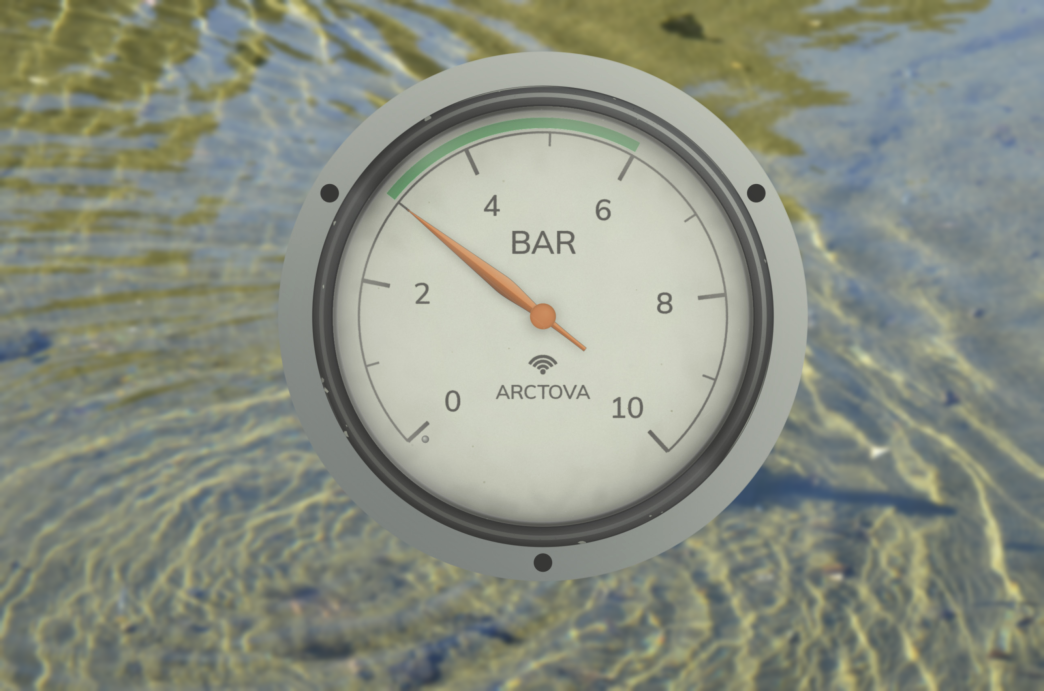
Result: 3
